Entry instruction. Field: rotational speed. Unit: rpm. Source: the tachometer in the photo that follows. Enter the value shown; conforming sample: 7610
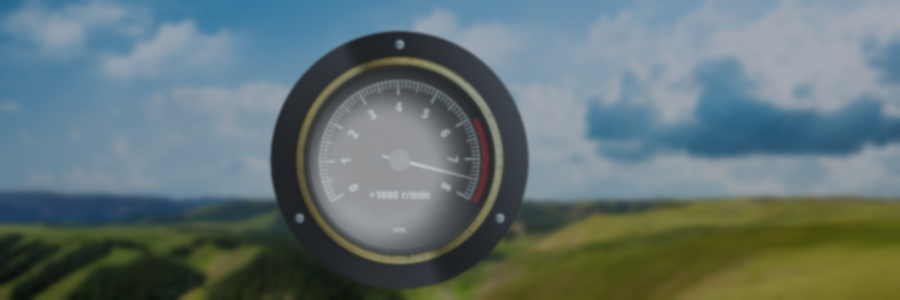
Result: 7500
